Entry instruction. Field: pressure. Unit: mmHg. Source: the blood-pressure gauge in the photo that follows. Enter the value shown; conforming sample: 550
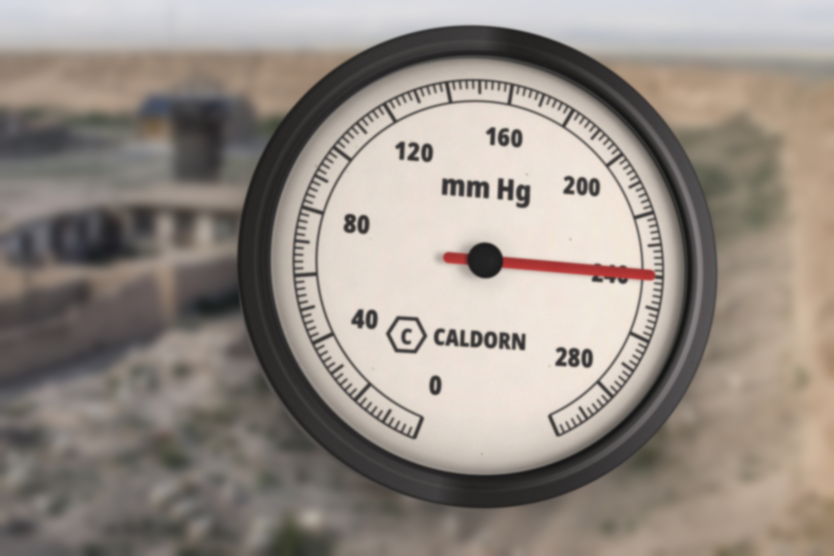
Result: 240
